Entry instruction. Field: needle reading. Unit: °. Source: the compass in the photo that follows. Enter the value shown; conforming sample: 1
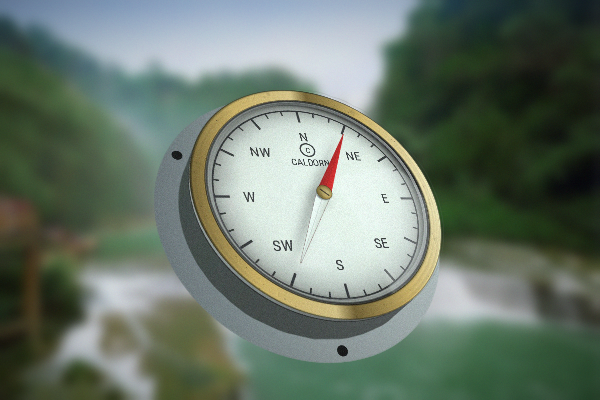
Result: 30
